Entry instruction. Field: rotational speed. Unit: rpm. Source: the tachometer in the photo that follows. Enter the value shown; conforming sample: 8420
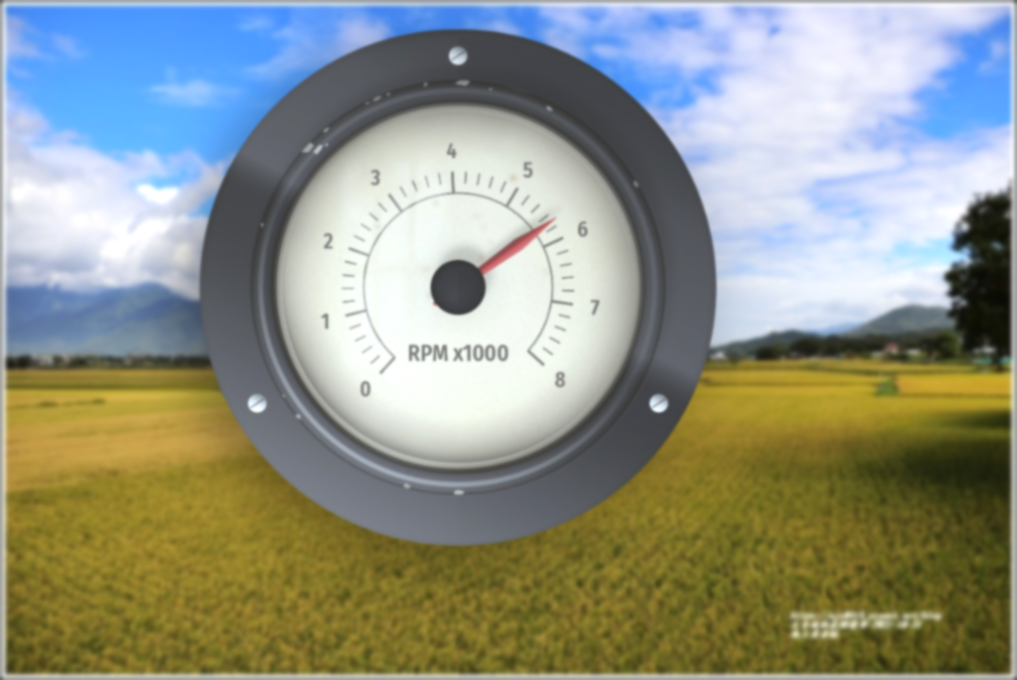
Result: 5700
